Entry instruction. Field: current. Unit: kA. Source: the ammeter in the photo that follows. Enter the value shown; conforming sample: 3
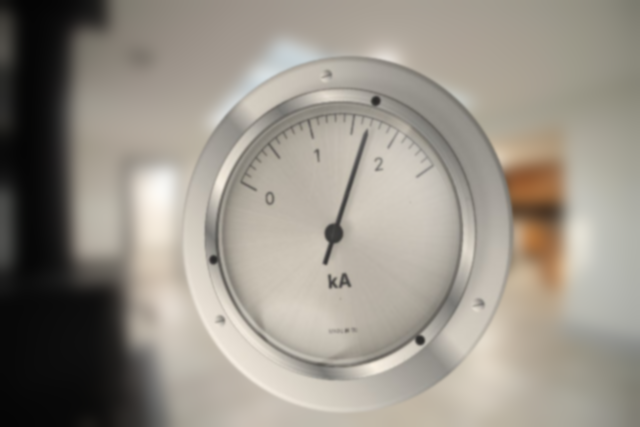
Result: 1.7
